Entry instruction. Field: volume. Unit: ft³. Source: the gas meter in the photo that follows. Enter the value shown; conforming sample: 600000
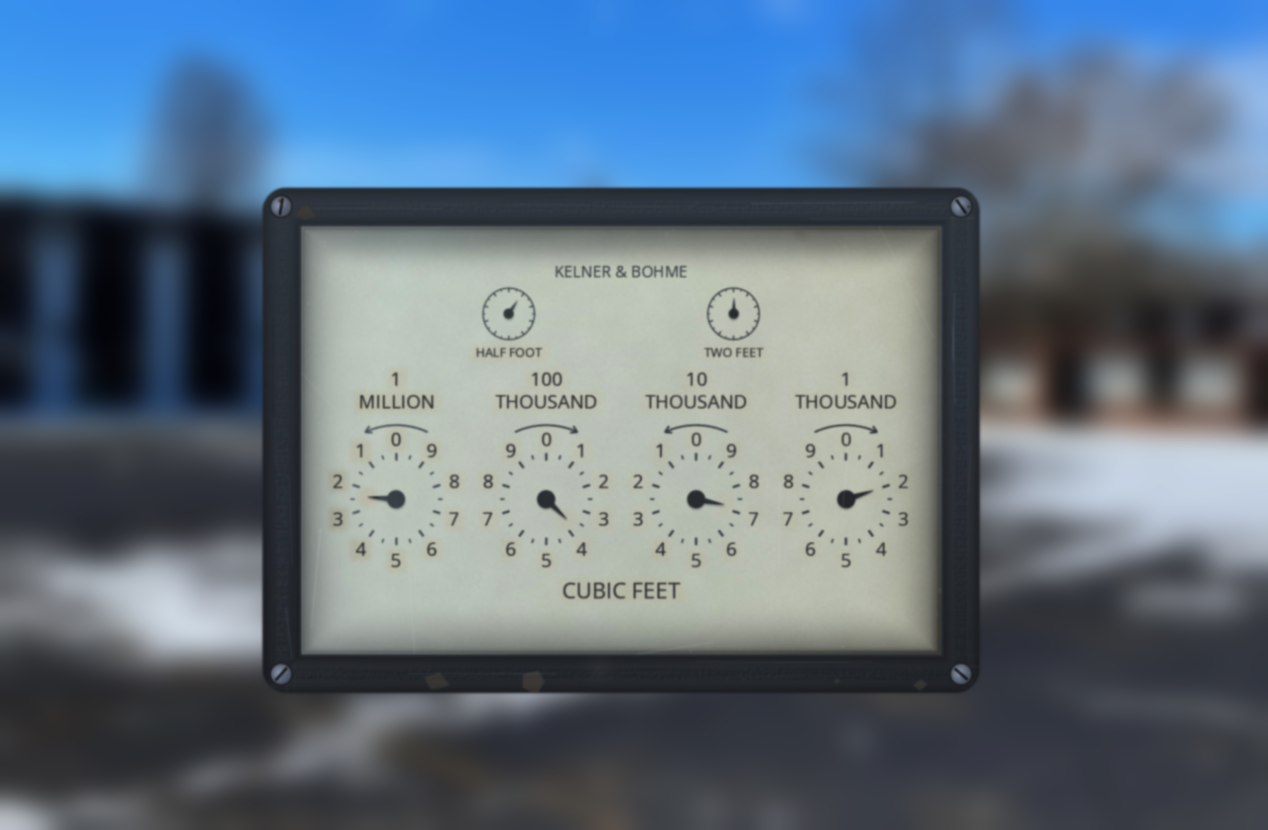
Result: 237200
